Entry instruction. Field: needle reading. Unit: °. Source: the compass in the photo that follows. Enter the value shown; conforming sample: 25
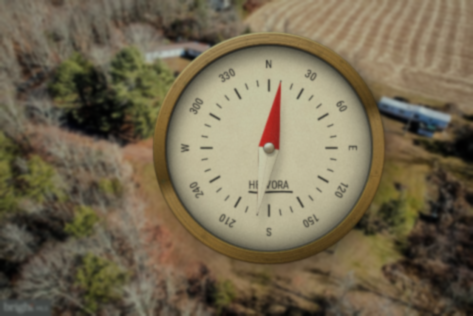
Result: 10
